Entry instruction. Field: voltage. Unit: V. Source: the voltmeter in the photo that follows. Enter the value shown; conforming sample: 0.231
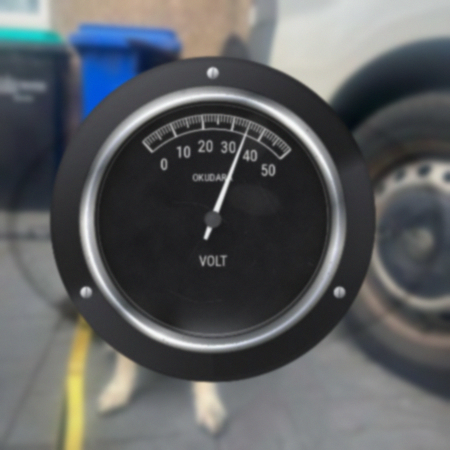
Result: 35
